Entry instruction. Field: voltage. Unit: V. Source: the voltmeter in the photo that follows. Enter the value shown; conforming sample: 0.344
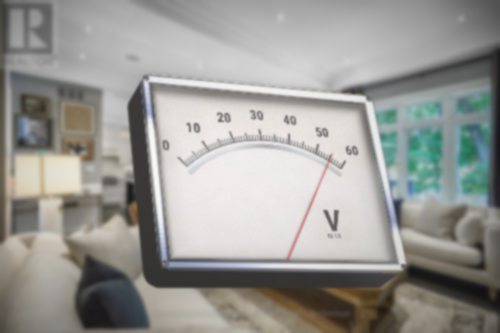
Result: 55
